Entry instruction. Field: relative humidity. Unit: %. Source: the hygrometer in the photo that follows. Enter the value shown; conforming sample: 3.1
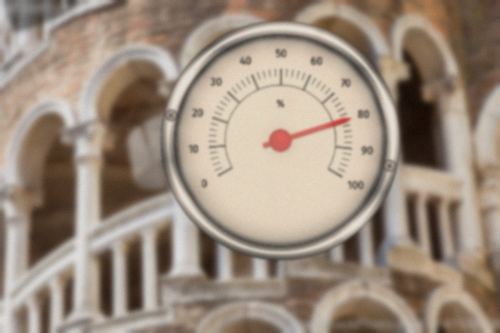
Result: 80
